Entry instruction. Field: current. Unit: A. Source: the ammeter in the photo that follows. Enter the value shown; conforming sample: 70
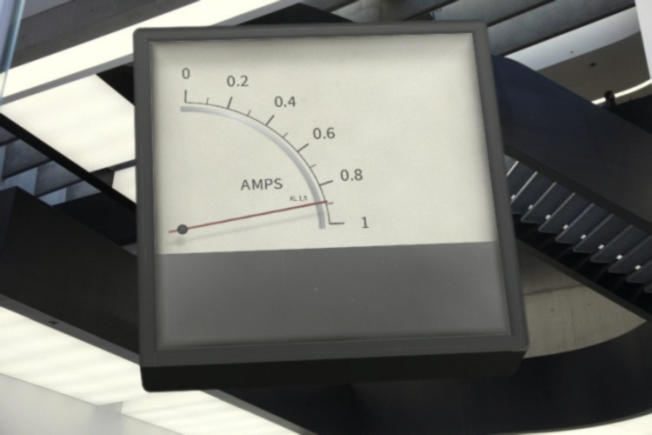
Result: 0.9
